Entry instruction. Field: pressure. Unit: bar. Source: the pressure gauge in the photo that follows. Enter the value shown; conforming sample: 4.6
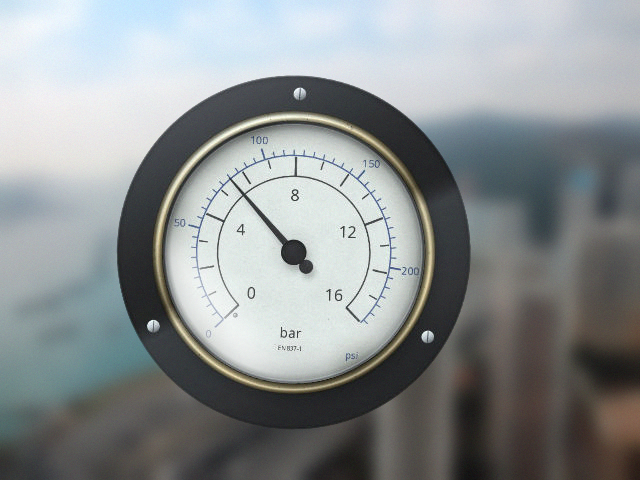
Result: 5.5
